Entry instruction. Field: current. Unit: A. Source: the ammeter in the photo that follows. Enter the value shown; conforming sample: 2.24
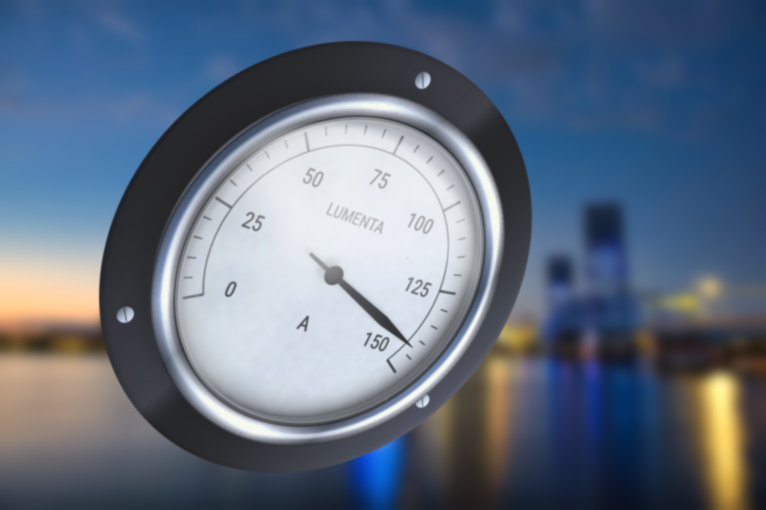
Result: 142.5
